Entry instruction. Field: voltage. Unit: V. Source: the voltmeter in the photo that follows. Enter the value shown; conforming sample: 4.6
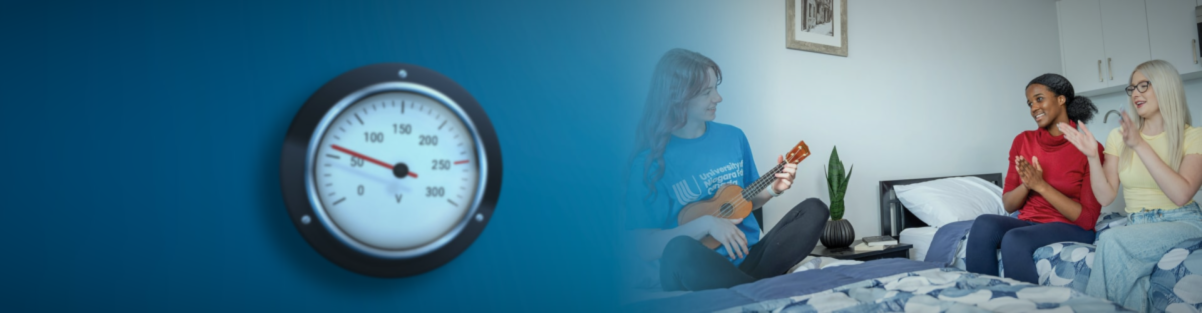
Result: 60
